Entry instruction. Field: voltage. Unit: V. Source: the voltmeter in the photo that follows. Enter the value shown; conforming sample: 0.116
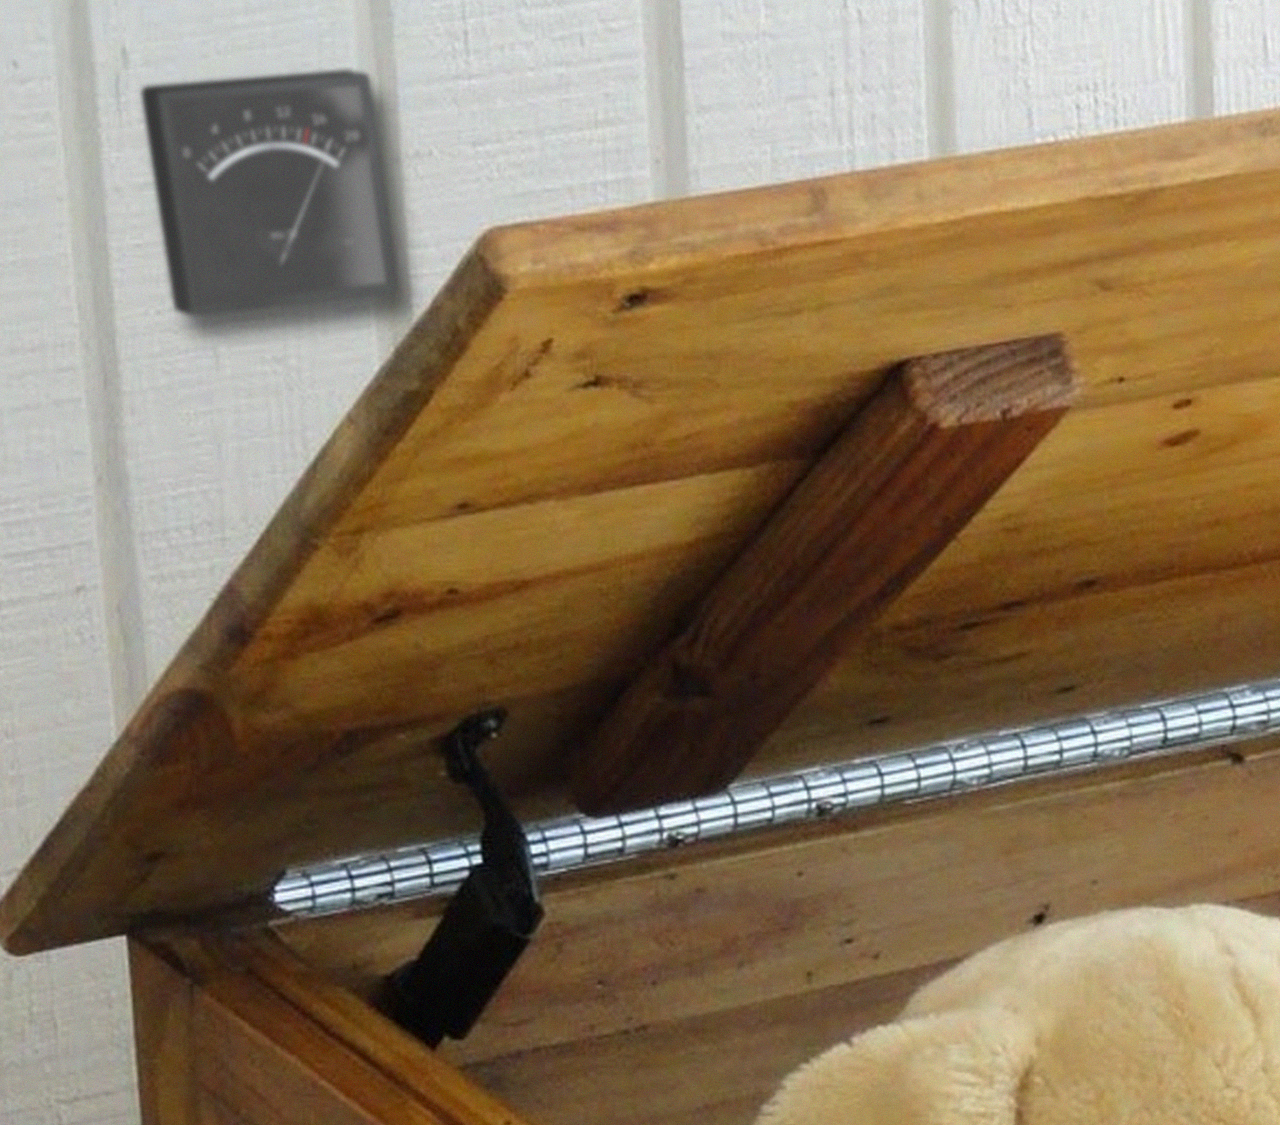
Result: 18
